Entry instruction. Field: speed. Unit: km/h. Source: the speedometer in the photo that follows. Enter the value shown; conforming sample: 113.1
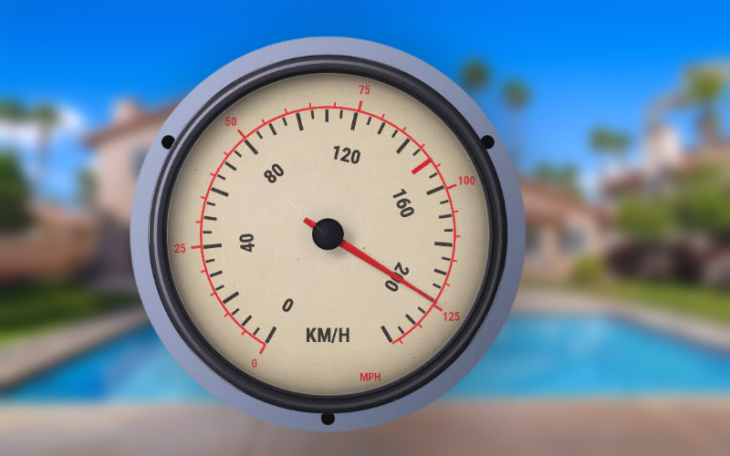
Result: 200
